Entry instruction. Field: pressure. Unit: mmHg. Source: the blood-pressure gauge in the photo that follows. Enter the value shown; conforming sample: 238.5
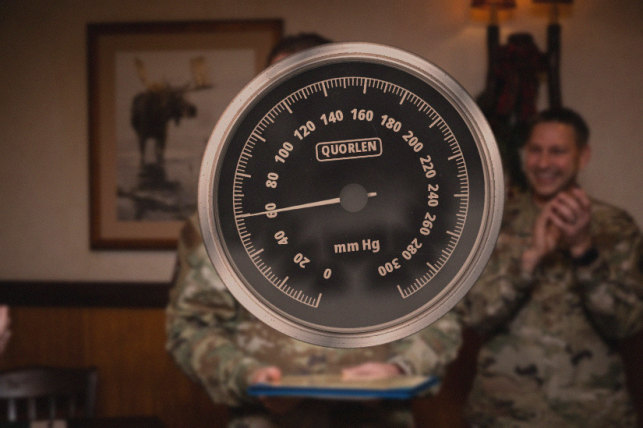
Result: 60
